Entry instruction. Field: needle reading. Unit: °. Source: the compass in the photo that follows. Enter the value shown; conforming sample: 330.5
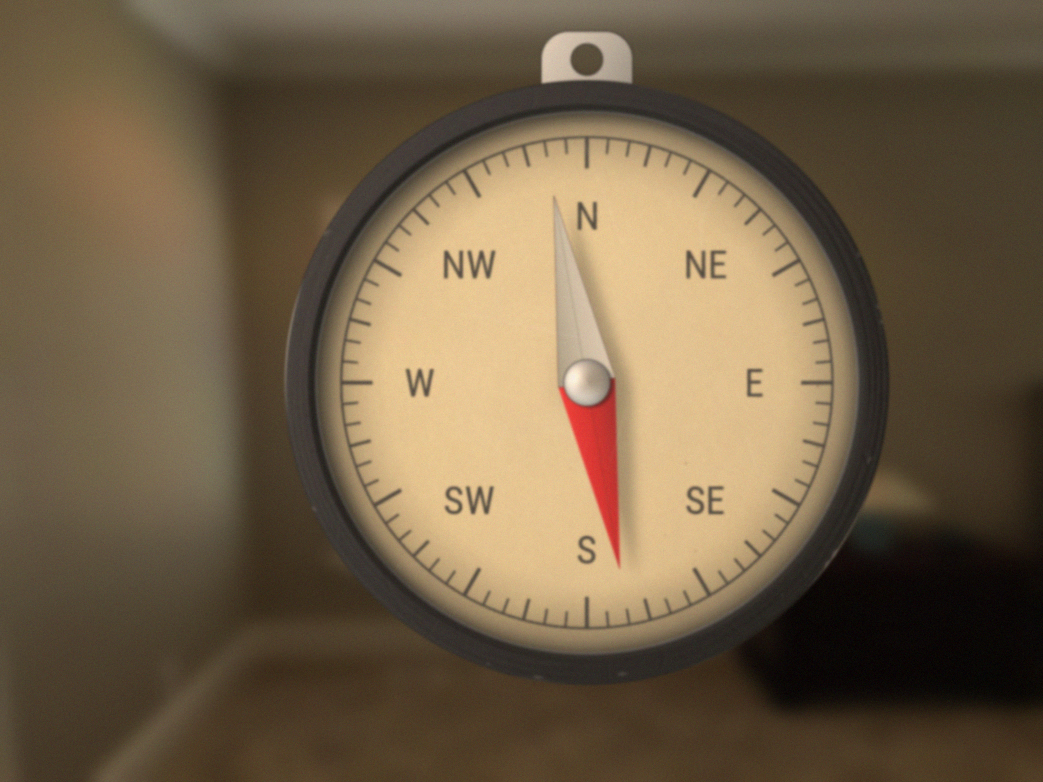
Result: 170
